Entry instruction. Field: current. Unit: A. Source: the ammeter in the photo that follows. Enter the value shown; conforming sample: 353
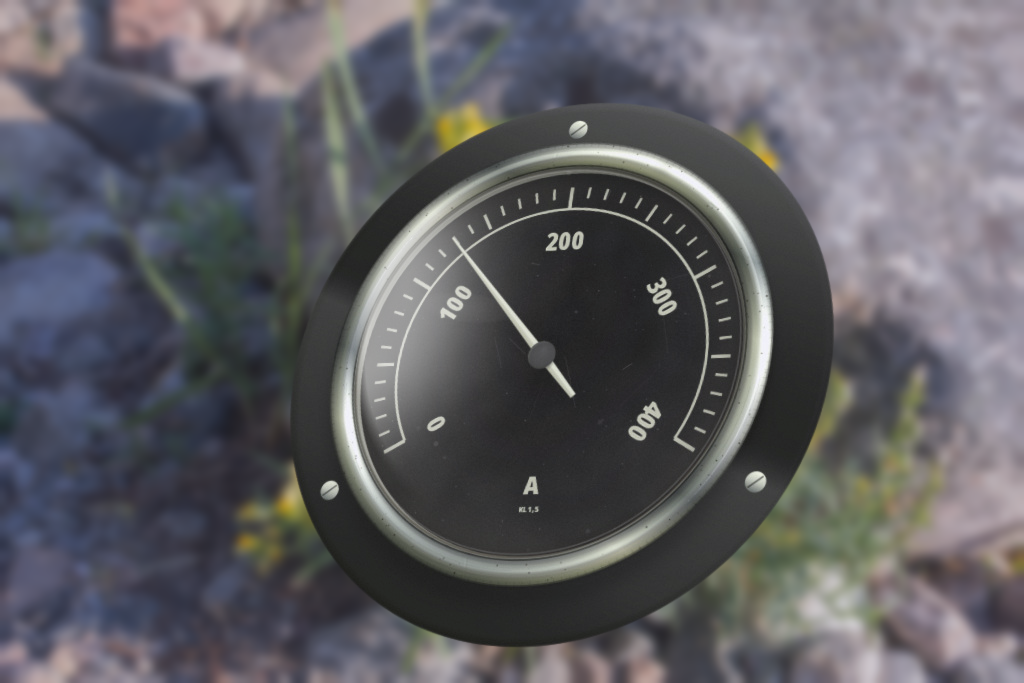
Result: 130
